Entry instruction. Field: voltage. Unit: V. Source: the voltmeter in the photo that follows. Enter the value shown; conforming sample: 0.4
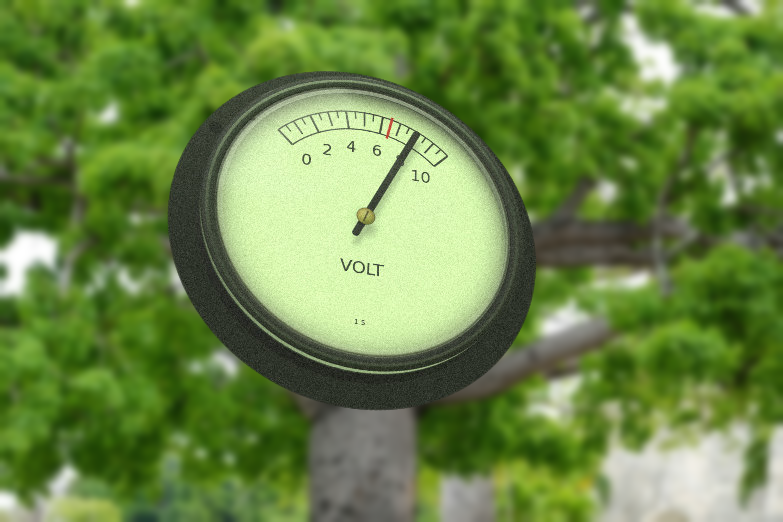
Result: 8
